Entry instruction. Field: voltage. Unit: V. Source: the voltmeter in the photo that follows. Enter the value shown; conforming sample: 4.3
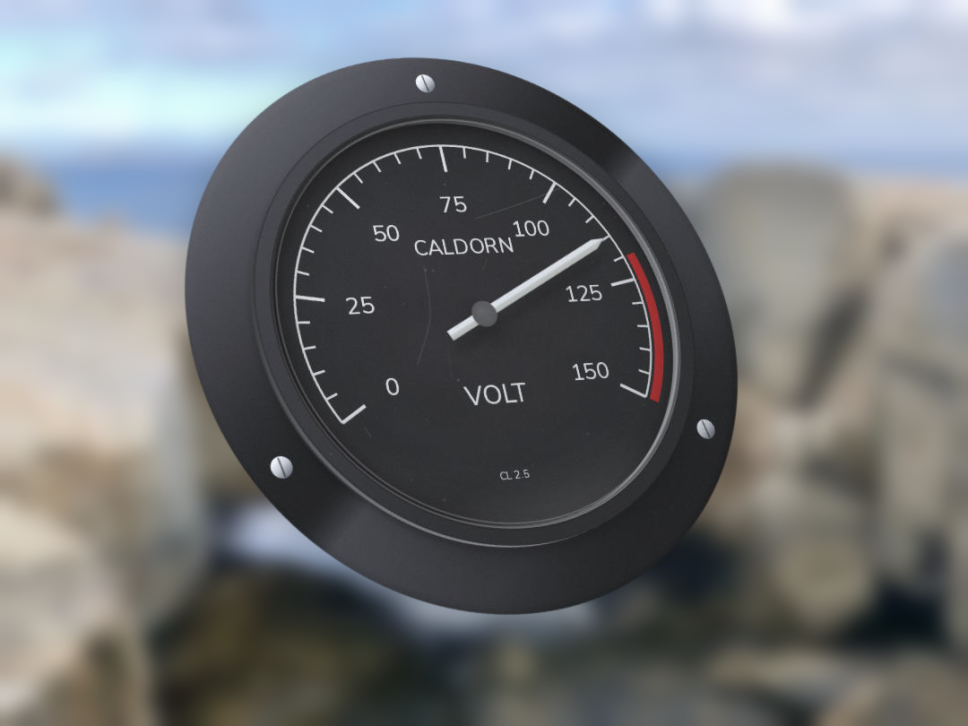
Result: 115
